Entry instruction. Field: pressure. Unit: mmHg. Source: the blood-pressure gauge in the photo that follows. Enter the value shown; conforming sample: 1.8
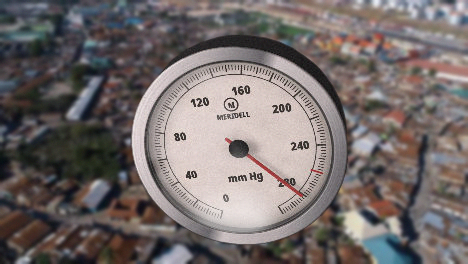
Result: 280
